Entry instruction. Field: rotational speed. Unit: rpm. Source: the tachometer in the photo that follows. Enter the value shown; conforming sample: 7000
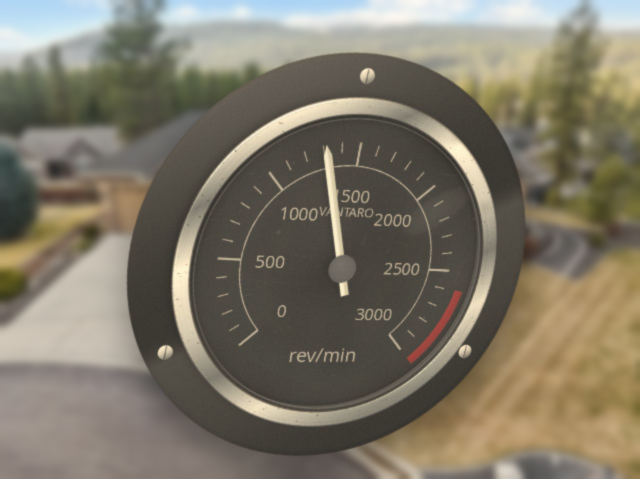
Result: 1300
